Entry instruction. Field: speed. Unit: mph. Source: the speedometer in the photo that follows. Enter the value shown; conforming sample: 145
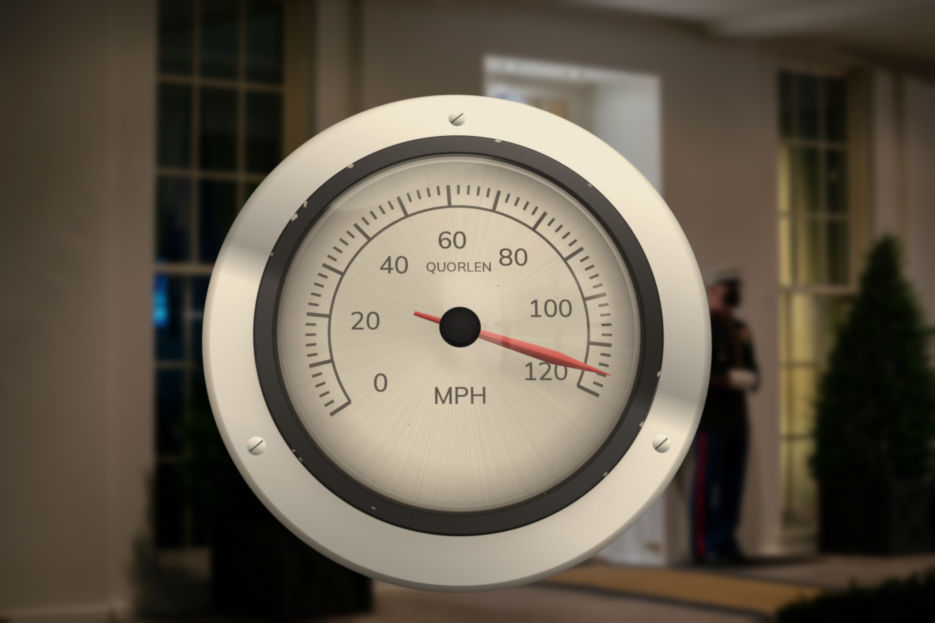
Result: 116
